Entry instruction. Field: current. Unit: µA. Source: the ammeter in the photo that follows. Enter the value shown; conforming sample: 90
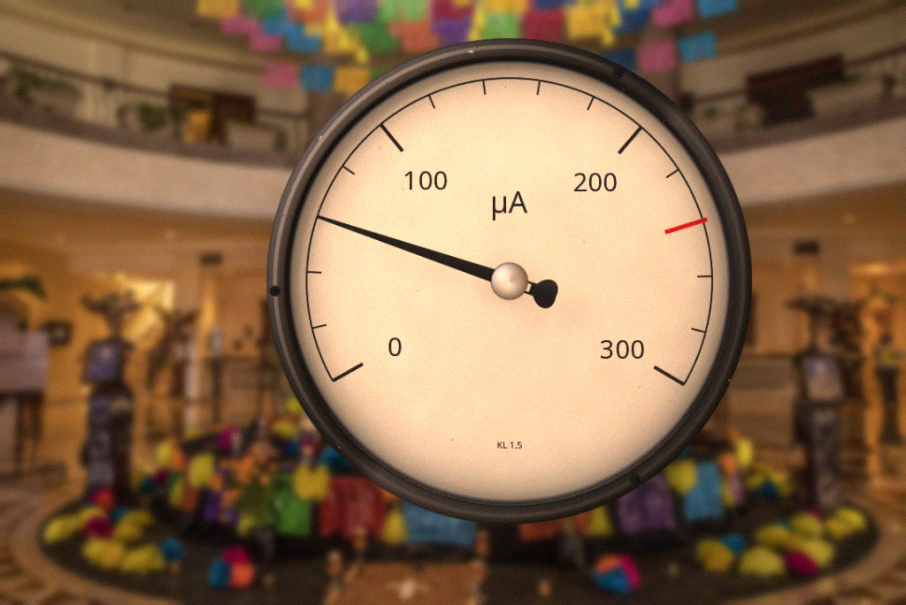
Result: 60
